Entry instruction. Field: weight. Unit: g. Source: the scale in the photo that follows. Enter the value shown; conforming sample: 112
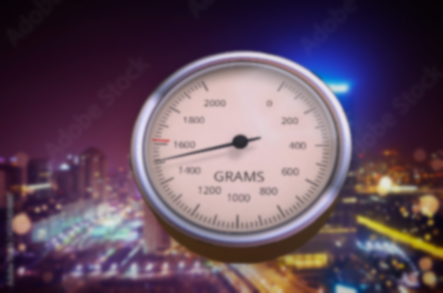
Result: 1500
